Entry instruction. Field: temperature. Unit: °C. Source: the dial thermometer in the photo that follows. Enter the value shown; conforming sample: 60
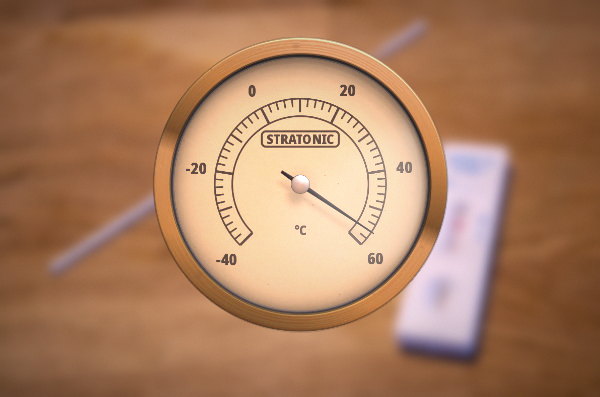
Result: 56
